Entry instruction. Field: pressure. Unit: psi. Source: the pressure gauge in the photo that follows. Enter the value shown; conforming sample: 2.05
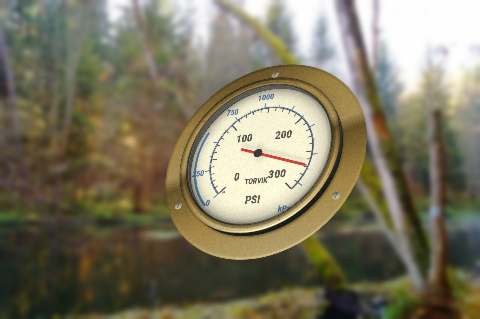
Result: 270
